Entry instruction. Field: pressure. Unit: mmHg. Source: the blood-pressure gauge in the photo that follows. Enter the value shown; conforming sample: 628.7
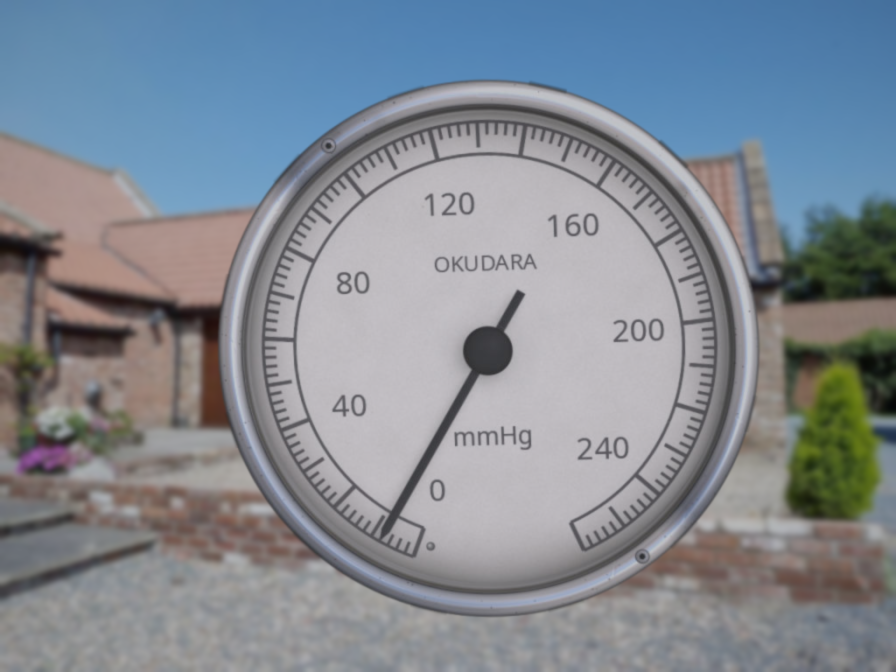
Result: 8
